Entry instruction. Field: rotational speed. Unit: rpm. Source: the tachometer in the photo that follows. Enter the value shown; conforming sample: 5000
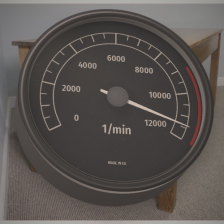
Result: 11500
